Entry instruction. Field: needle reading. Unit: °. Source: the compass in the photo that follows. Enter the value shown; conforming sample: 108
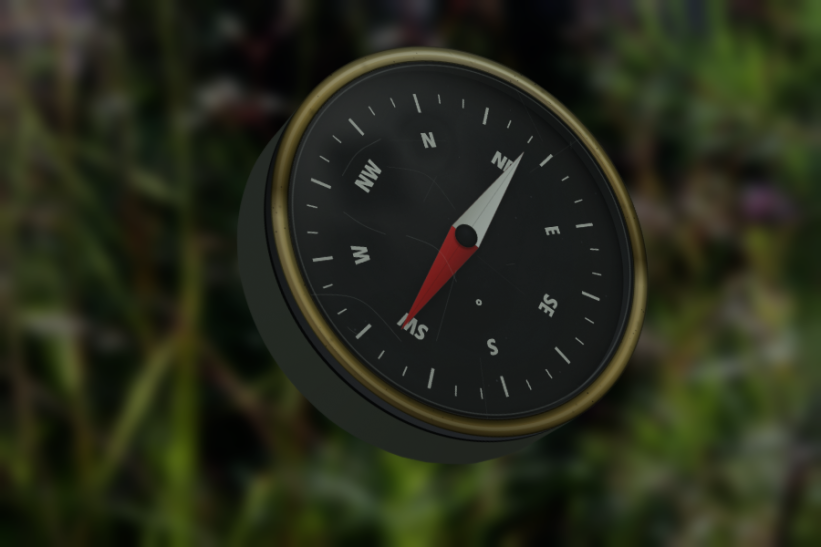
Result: 230
